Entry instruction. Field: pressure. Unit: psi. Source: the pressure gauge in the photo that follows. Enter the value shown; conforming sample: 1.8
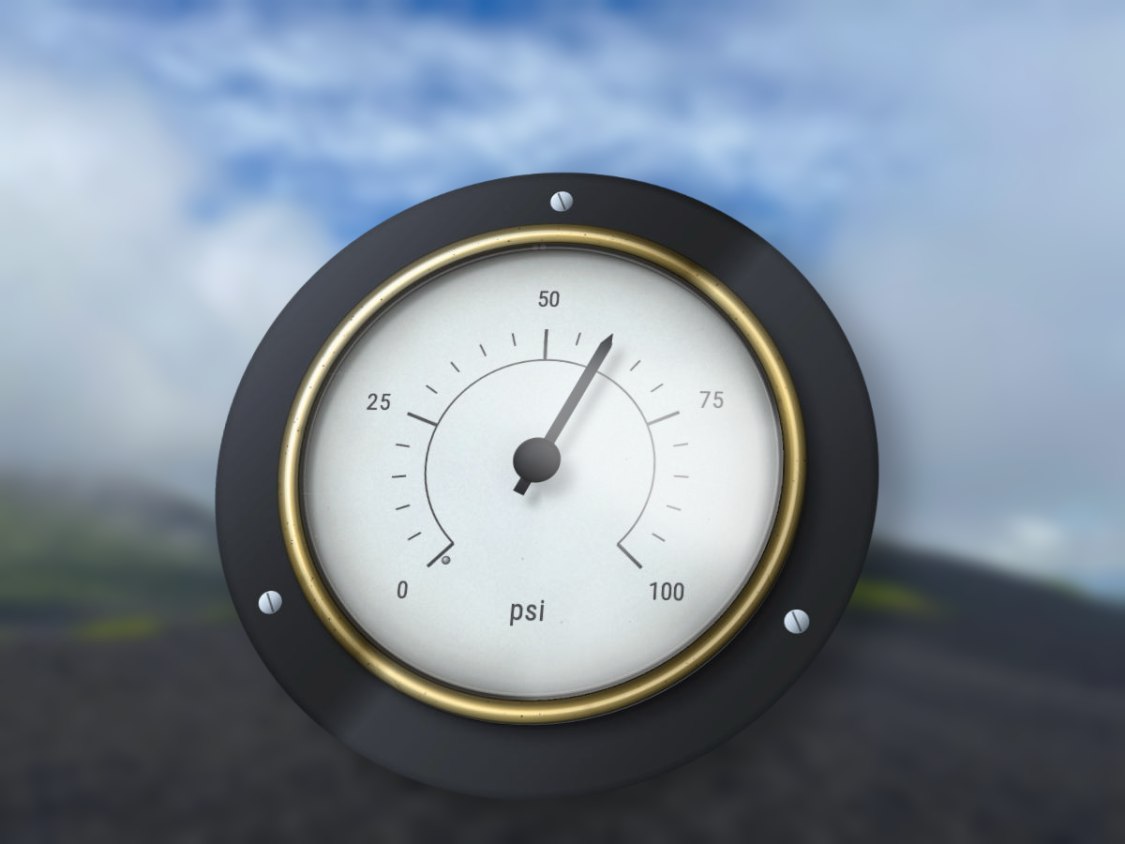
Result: 60
